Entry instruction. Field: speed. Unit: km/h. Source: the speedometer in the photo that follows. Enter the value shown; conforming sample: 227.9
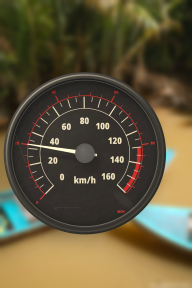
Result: 32.5
